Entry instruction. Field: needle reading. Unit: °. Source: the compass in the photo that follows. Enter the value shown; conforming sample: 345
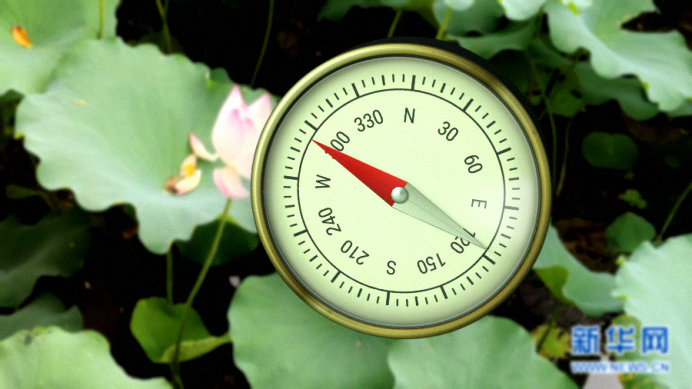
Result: 295
